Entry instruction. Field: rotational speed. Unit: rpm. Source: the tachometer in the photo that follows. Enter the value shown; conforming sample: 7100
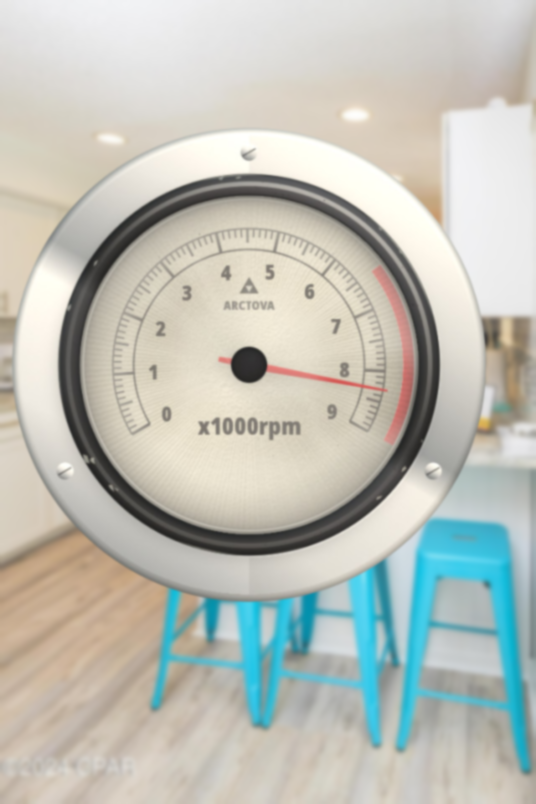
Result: 8300
